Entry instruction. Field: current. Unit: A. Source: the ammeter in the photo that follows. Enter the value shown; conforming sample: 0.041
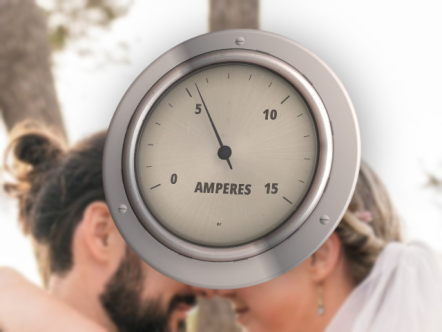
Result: 5.5
